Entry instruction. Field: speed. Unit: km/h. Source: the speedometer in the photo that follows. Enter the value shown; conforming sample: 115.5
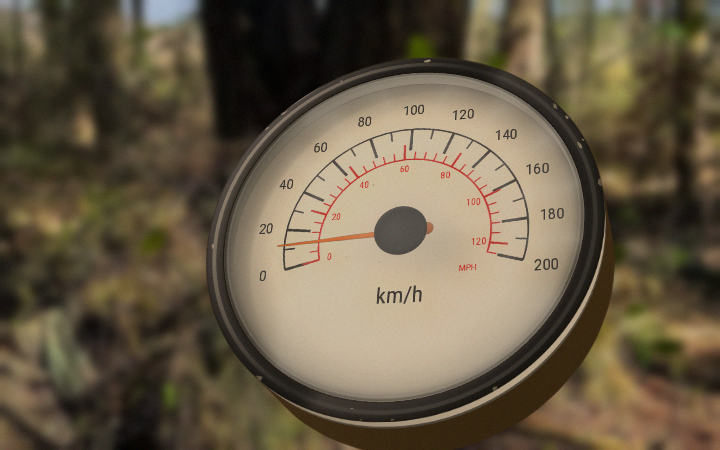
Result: 10
